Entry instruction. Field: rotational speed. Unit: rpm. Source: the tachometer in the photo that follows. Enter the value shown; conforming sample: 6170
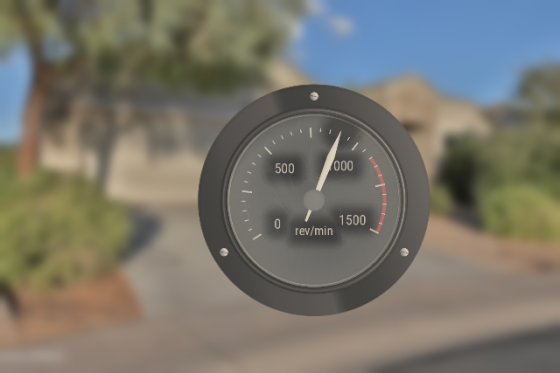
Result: 900
